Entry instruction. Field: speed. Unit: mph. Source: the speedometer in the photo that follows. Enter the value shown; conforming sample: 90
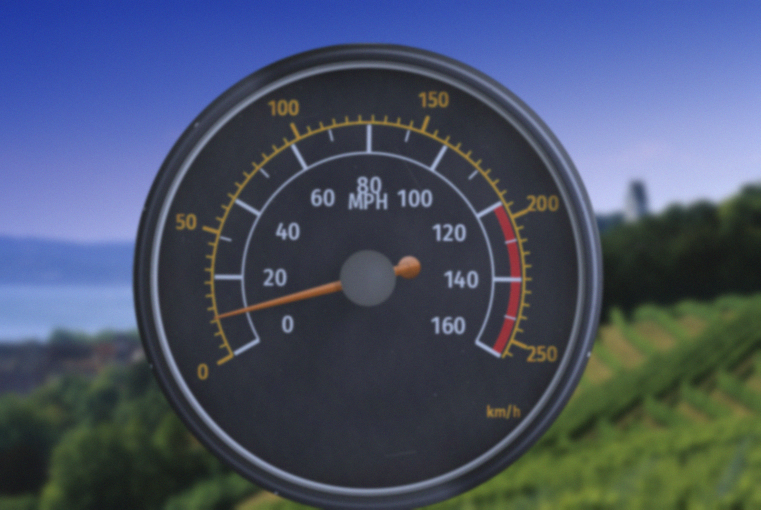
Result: 10
